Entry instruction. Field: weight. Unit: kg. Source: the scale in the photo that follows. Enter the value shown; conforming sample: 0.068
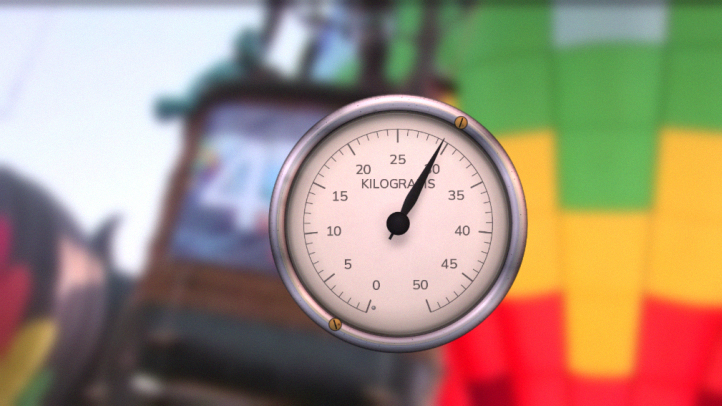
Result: 29.5
